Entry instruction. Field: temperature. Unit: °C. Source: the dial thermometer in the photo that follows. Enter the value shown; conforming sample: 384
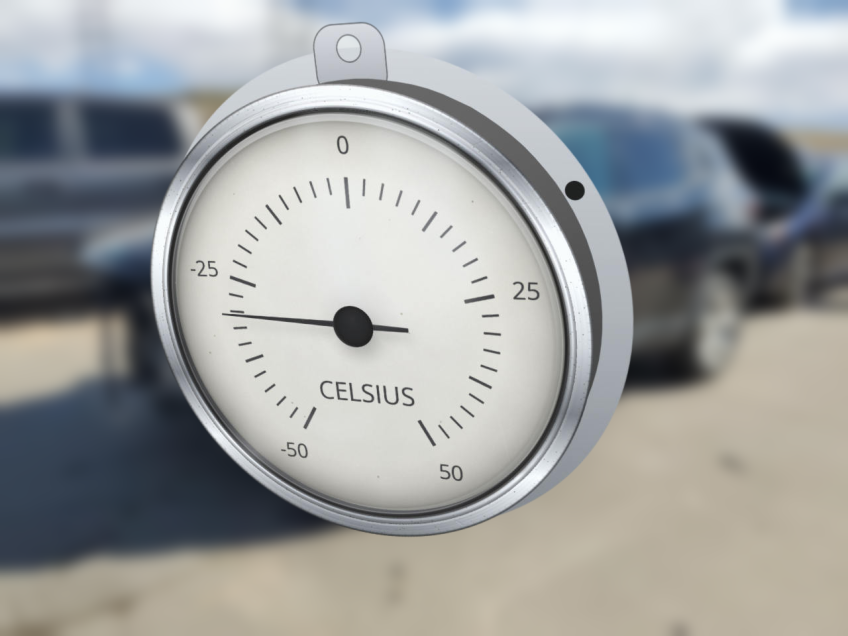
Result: -30
